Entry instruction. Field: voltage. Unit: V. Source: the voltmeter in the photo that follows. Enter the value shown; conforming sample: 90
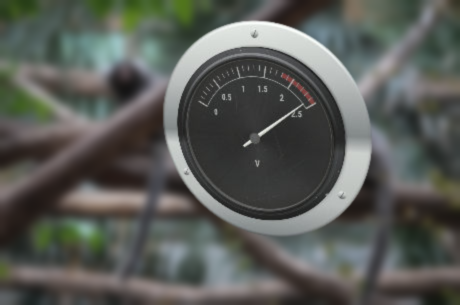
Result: 2.4
